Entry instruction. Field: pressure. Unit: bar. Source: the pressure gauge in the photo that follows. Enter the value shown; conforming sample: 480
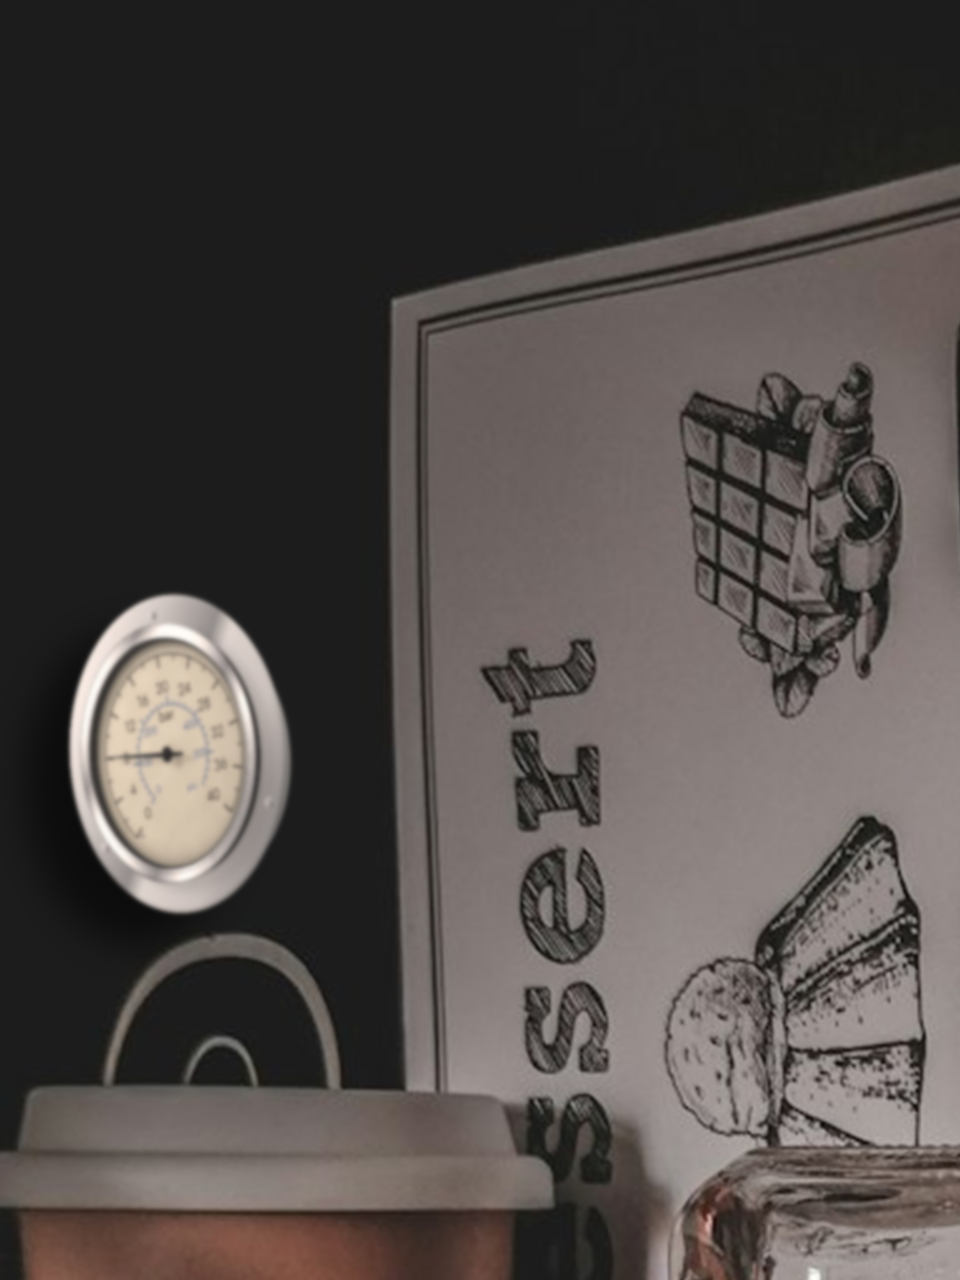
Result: 8
